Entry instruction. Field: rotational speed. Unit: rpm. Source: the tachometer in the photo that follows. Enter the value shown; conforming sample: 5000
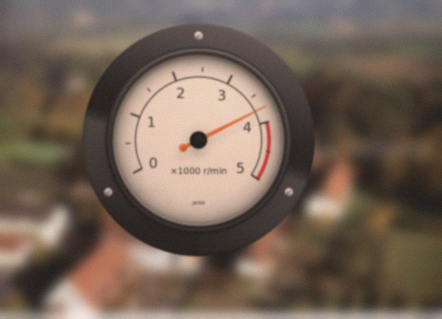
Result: 3750
